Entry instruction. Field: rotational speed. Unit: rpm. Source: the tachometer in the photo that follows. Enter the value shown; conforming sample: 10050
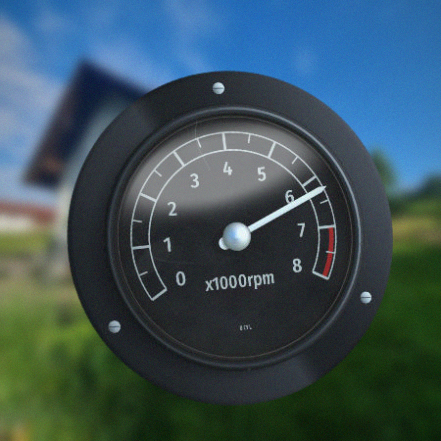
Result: 6250
